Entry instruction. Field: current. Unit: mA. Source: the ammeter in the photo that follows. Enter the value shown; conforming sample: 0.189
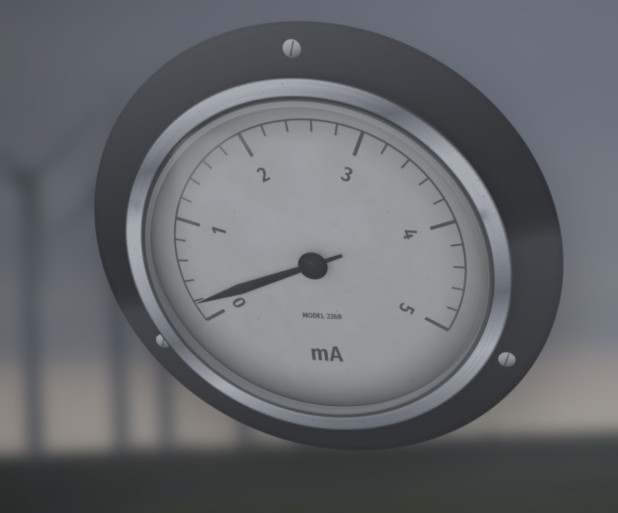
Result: 0.2
